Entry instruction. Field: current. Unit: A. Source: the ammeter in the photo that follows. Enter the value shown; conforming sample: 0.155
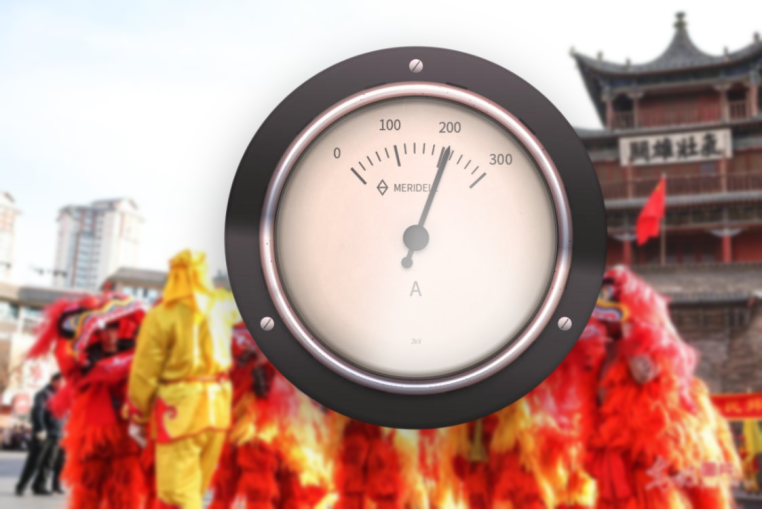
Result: 210
